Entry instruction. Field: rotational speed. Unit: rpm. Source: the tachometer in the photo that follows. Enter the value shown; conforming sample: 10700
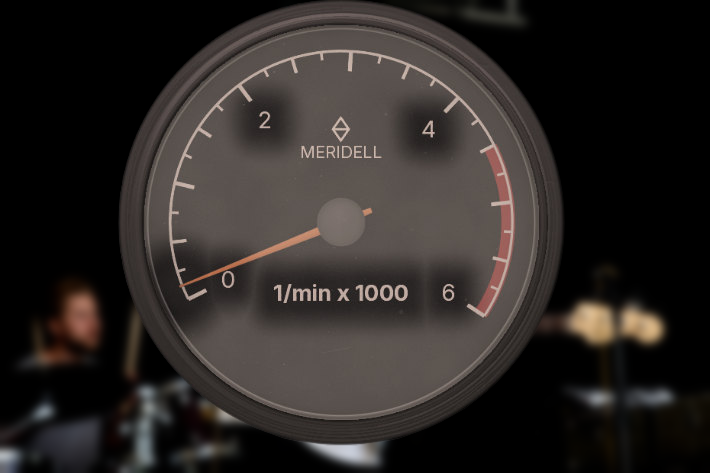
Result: 125
